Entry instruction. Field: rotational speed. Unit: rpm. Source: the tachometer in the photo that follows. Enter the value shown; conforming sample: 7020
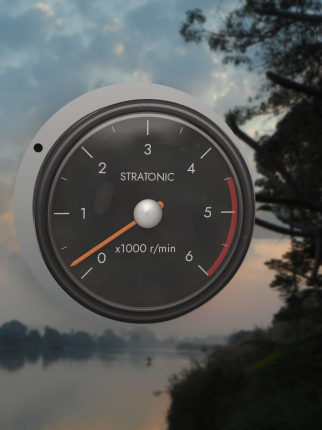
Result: 250
